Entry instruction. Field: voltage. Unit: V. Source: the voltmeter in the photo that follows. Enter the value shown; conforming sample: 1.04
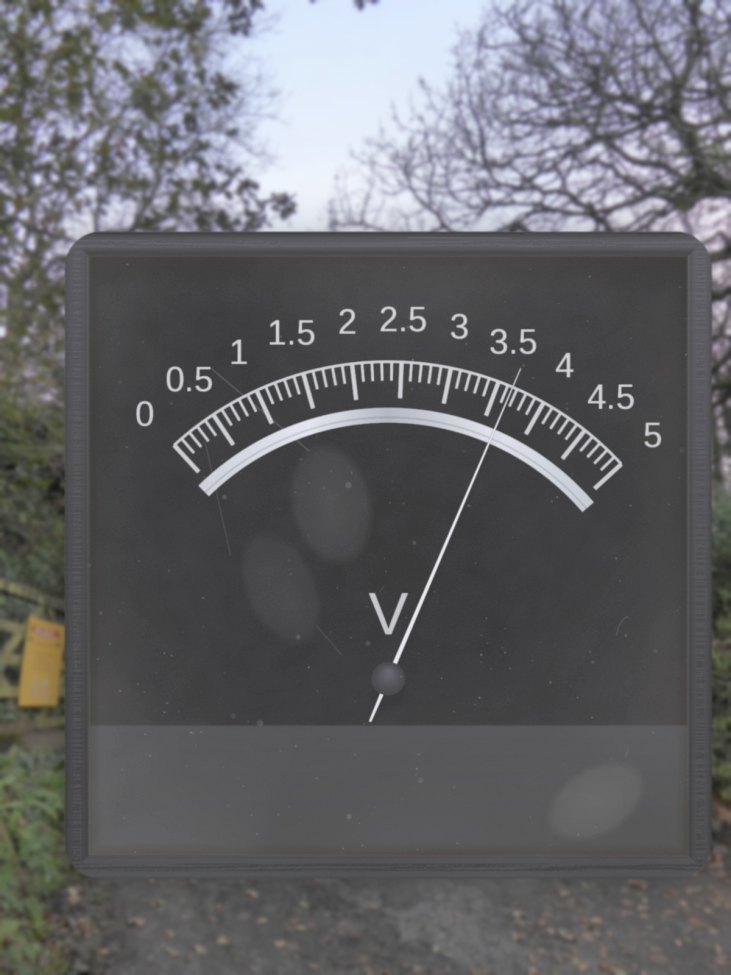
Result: 3.65
